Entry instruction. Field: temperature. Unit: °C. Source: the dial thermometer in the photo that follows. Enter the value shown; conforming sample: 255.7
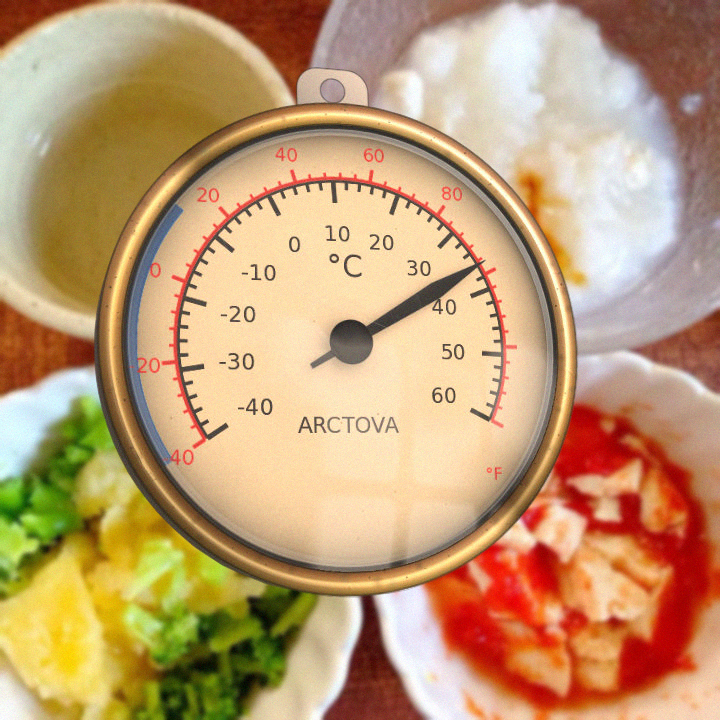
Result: 36
